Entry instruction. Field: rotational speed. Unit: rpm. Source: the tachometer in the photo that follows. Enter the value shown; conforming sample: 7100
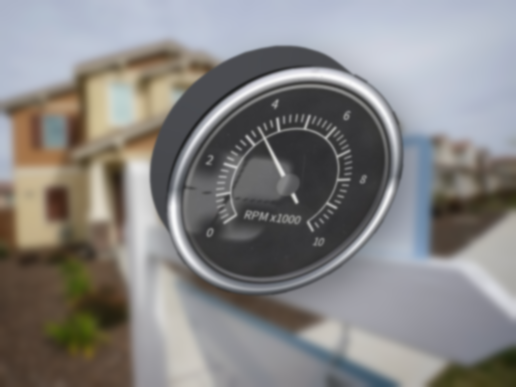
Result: 3400
